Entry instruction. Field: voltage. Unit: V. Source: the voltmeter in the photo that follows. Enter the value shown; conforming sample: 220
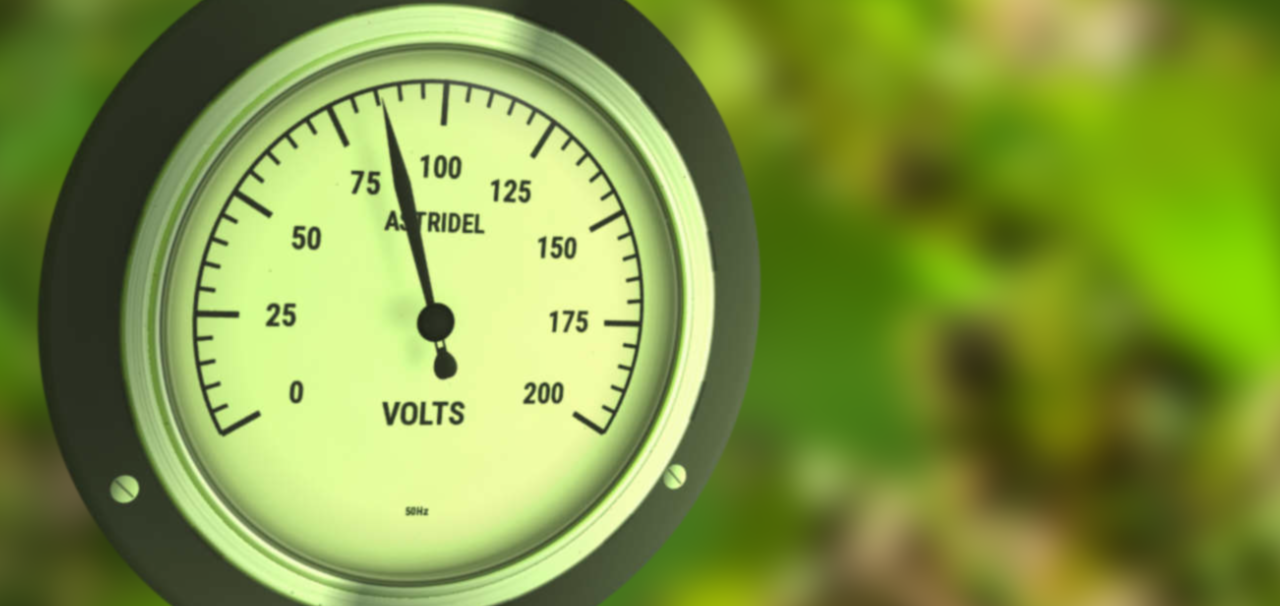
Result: 85
